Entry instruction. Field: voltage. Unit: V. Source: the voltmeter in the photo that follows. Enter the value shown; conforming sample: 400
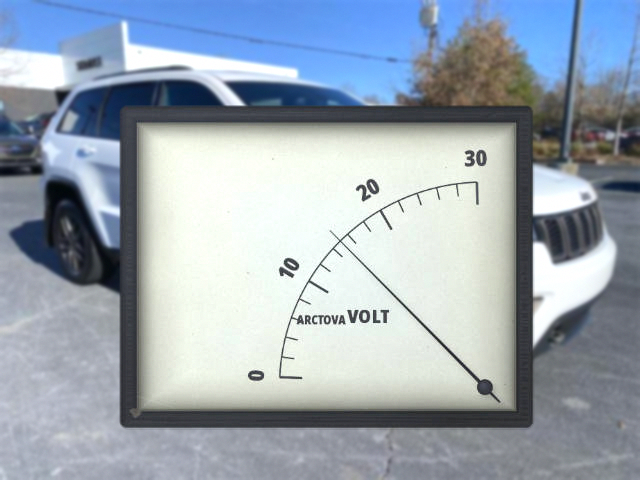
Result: 15
